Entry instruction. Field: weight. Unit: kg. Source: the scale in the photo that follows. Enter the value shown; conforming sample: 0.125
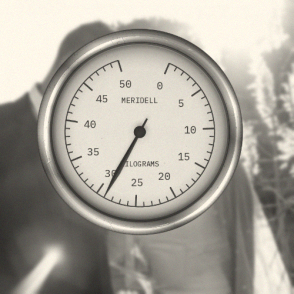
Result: 29
